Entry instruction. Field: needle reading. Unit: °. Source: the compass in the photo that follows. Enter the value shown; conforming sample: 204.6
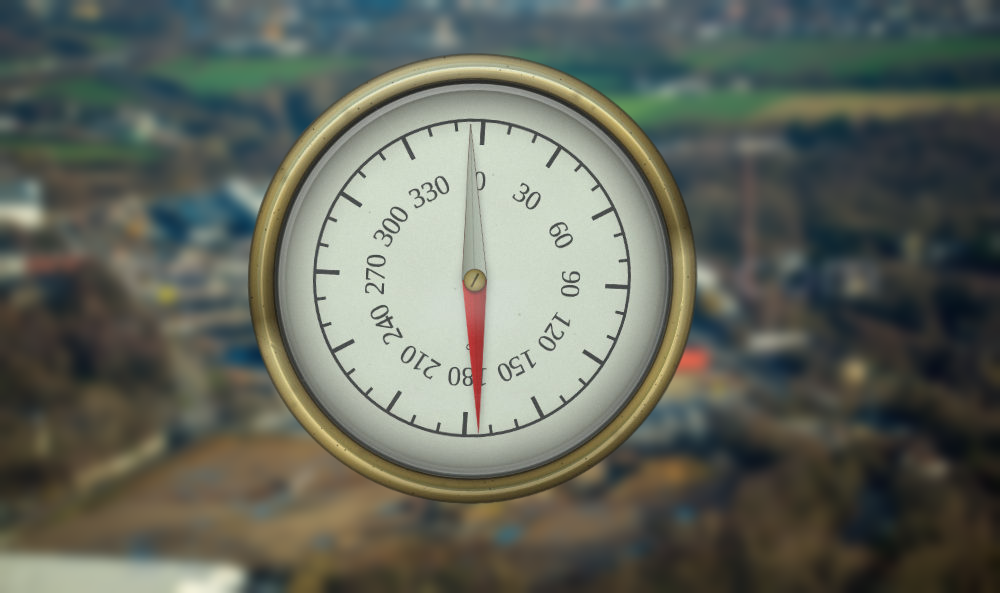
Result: 175
